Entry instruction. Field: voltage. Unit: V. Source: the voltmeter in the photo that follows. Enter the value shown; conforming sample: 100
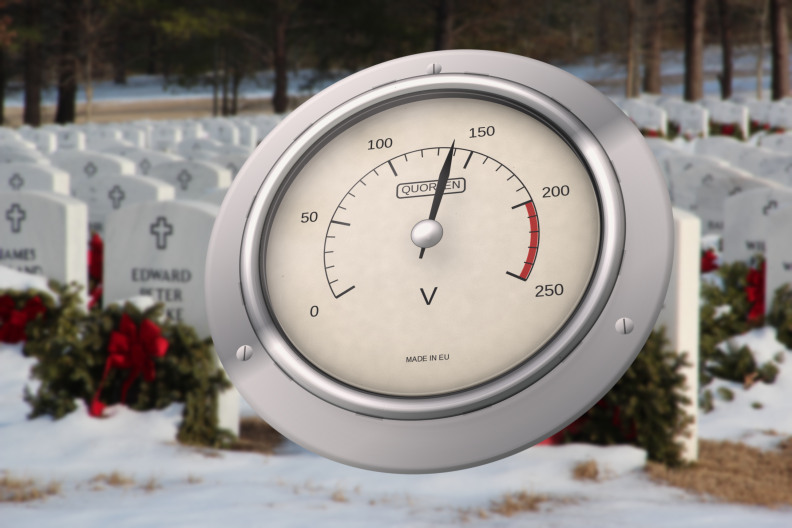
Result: 140
